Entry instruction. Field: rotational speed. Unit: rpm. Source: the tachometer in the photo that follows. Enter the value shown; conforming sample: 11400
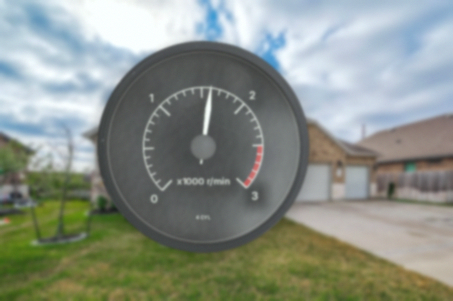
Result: 1600
